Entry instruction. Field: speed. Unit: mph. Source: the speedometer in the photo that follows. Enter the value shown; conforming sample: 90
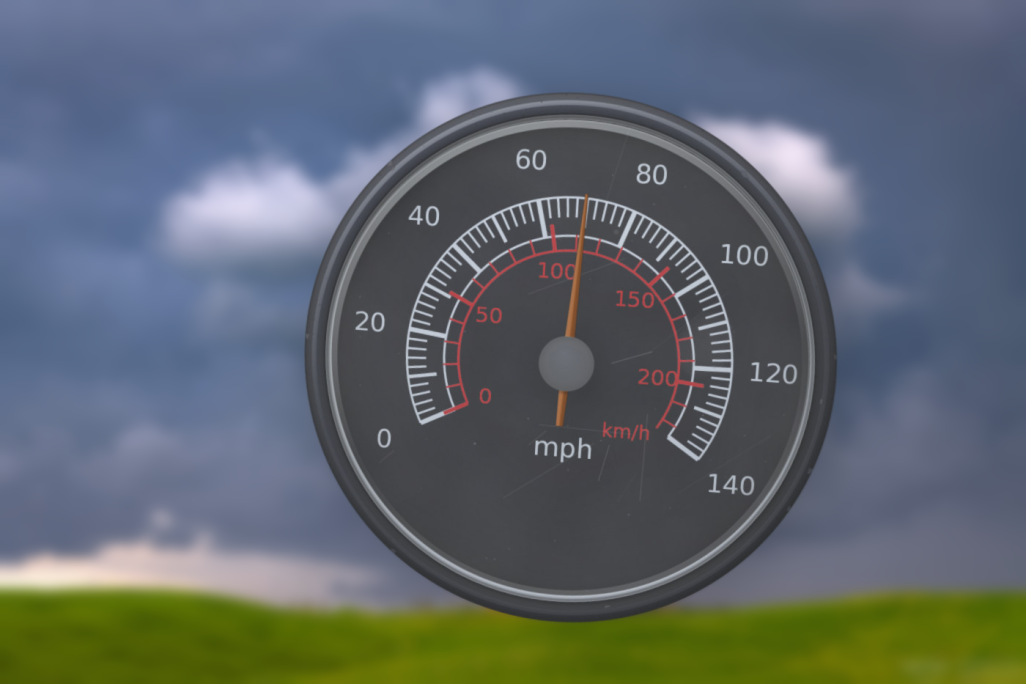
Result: 70
